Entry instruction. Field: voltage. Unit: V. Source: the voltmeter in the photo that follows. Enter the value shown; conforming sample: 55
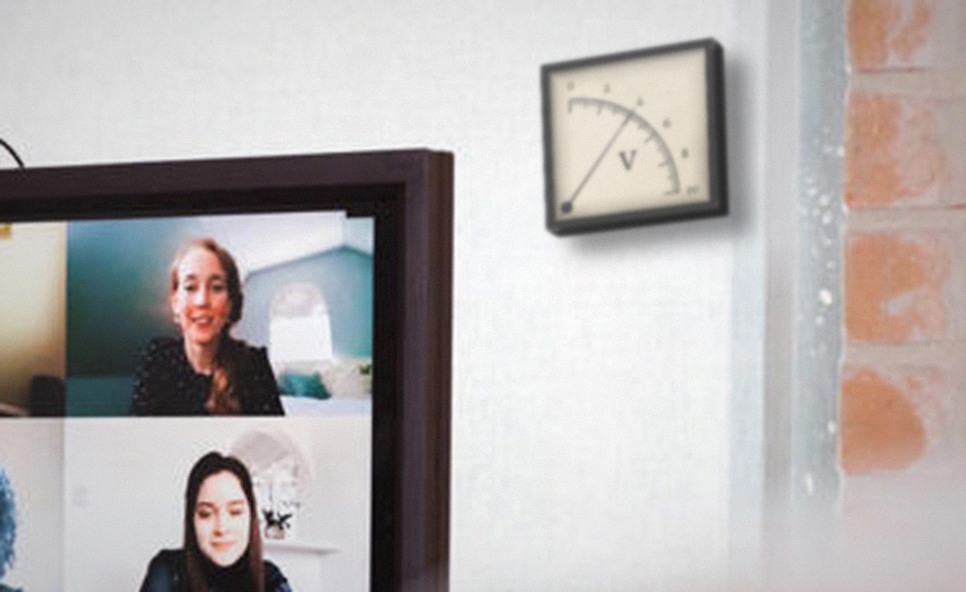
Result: 4
